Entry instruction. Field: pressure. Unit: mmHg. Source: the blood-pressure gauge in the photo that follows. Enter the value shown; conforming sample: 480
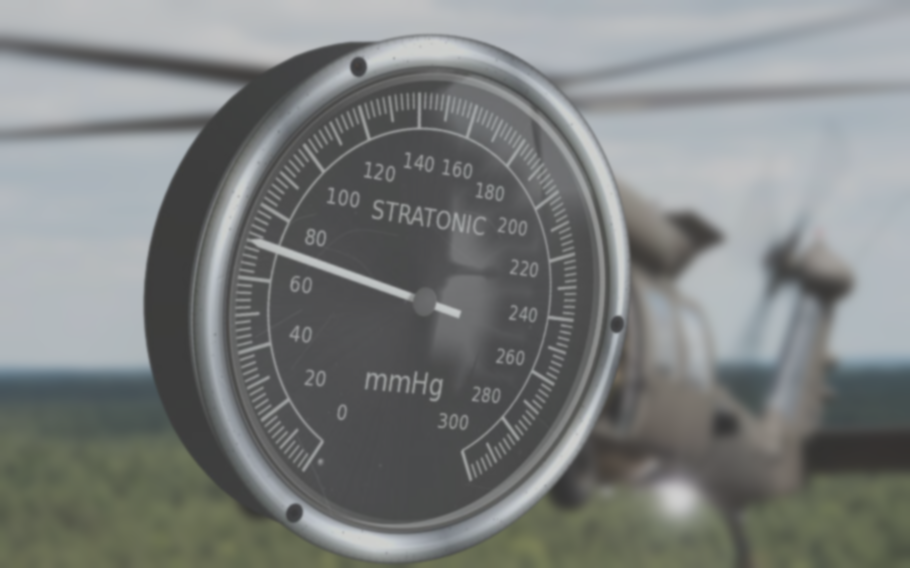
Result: 70
